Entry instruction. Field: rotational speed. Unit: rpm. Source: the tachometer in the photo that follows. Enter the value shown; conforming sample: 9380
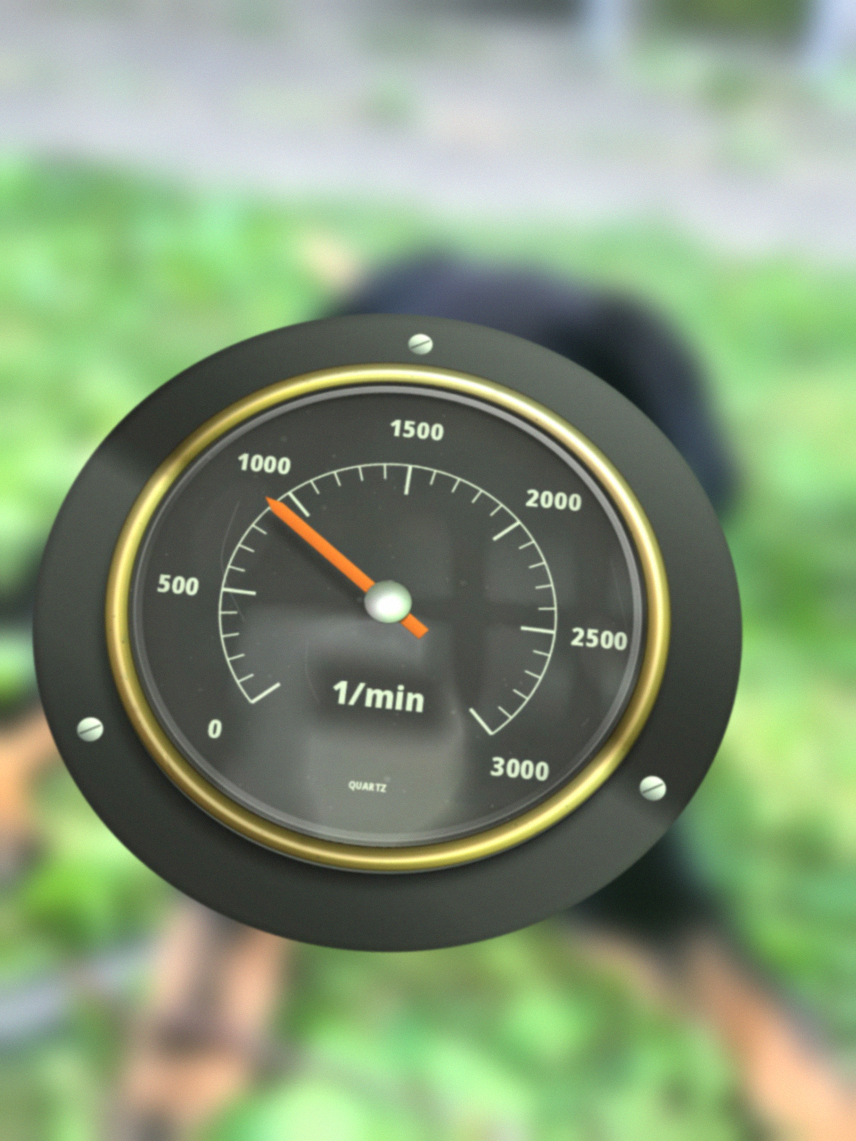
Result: 900
